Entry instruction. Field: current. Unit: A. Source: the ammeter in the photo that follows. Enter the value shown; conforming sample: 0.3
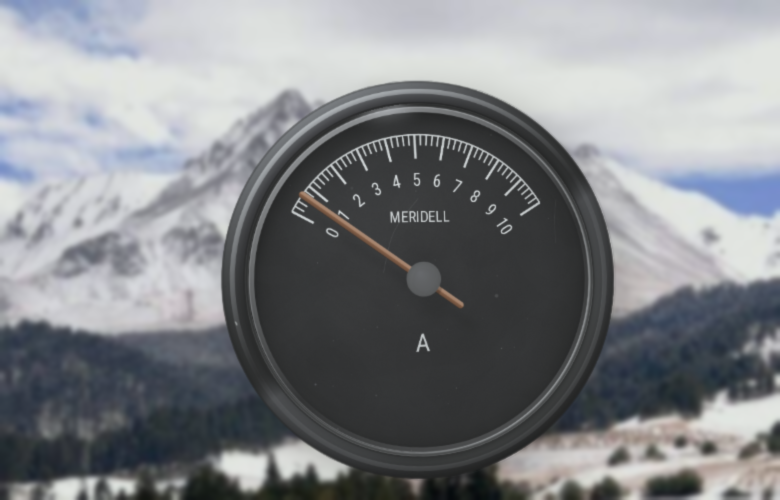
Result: 0.6
